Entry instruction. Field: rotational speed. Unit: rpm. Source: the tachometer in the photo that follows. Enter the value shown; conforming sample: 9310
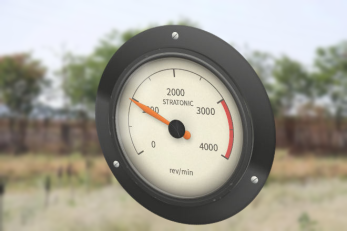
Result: 1000
